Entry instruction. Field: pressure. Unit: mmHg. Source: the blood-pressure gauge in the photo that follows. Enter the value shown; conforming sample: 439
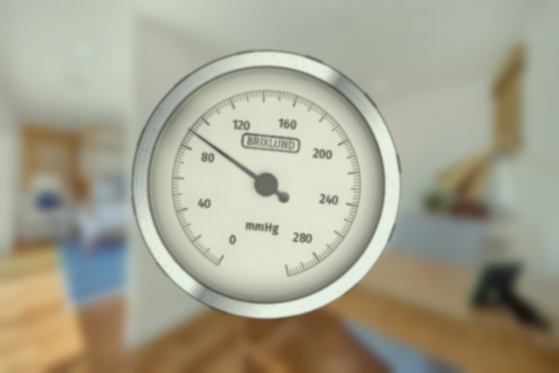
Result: 90
